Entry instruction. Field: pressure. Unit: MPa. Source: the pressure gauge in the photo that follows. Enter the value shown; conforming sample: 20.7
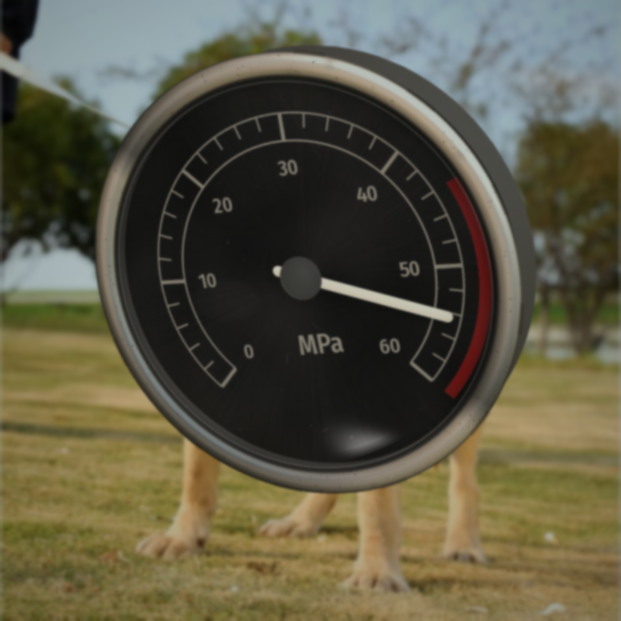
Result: 54
